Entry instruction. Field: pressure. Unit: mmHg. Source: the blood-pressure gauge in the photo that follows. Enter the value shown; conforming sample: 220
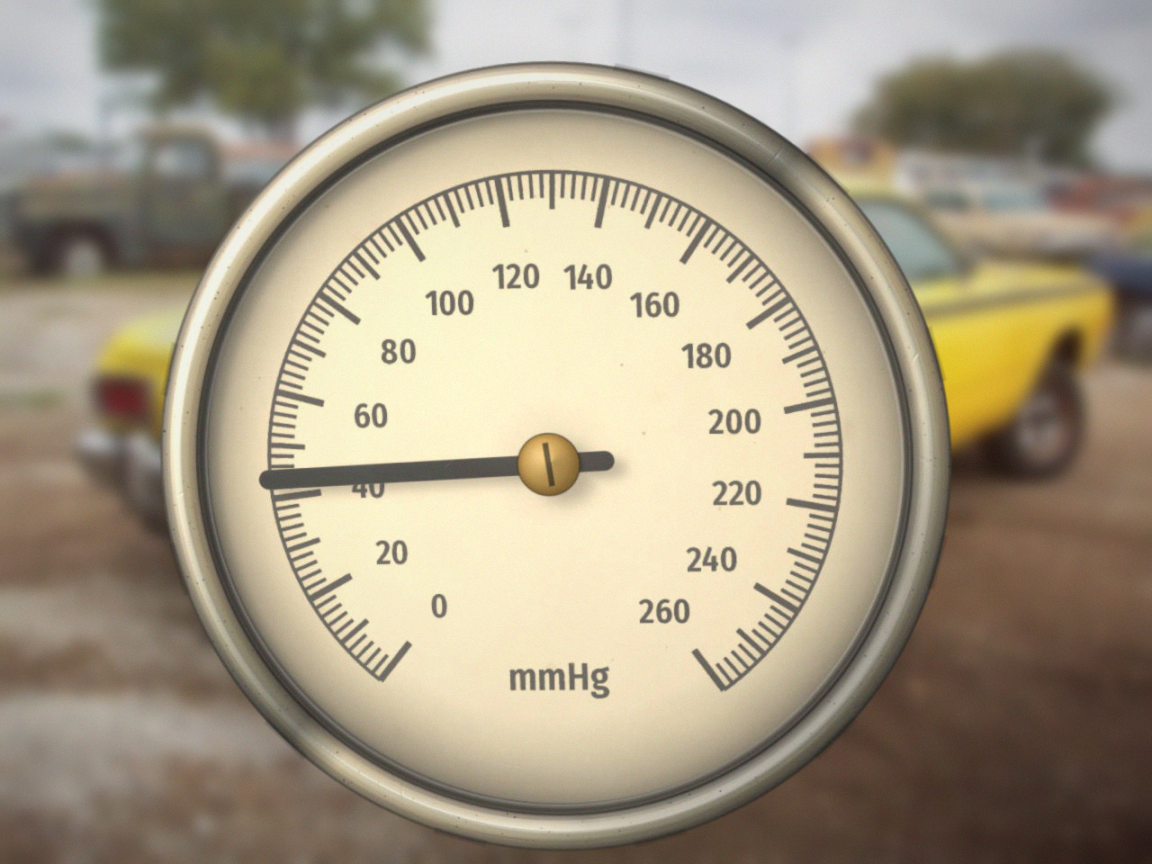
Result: 44
